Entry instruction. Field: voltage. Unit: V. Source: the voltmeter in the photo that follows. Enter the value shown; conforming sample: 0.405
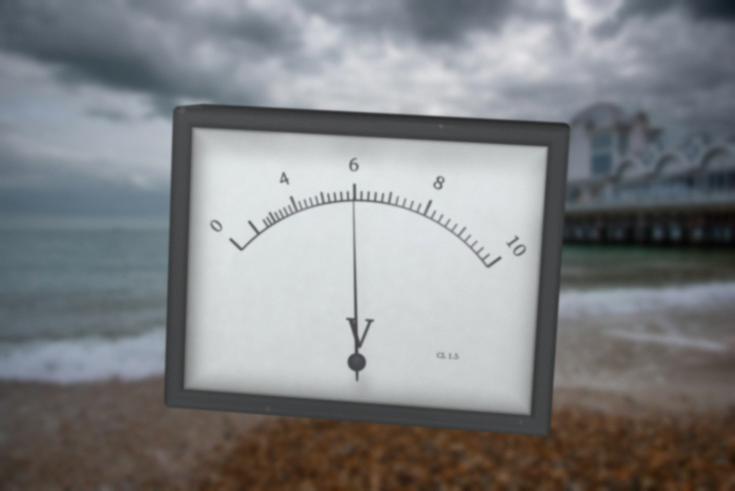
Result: 6
